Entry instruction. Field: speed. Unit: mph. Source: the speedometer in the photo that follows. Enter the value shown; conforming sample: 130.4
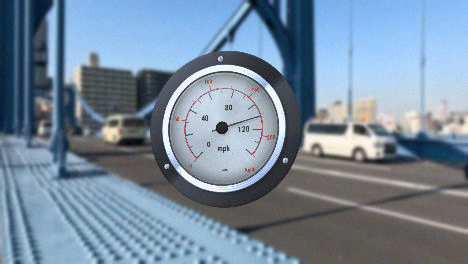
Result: 110
